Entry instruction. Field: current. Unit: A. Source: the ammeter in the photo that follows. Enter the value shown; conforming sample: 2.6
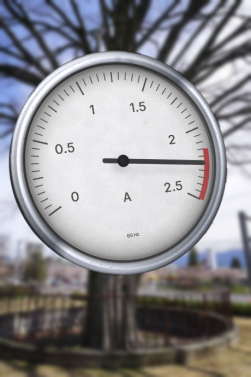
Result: 2.25
